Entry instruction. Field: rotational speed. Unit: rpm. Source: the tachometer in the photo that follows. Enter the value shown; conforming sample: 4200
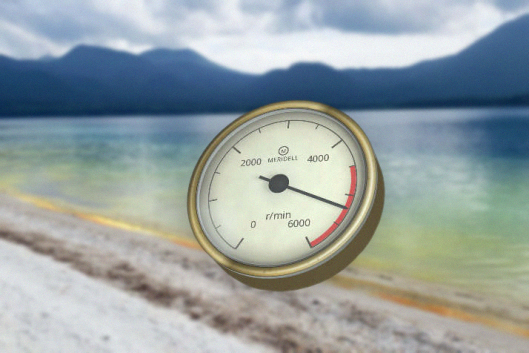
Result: 5250
